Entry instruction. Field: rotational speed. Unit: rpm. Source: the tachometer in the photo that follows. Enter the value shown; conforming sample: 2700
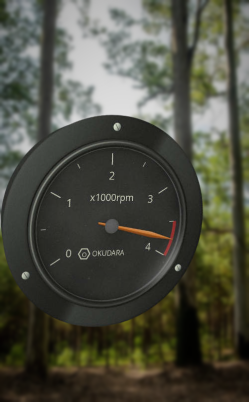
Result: 3750
